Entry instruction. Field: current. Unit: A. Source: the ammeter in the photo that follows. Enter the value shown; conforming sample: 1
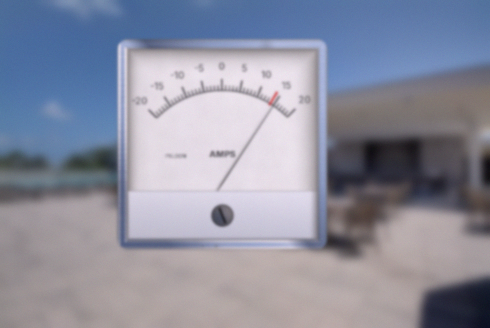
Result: 15
